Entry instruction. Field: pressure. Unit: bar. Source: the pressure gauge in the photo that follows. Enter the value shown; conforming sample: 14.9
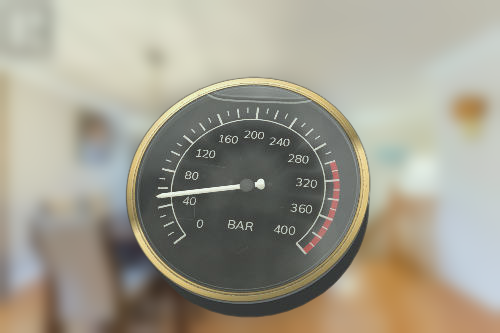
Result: 50
